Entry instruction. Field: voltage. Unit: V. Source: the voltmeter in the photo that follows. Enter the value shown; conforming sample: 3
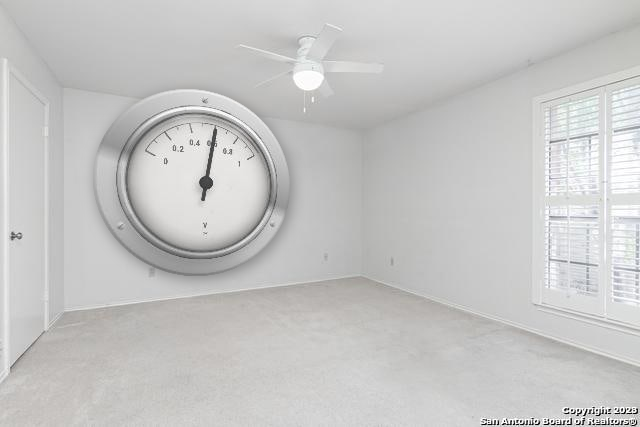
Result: 0.6
